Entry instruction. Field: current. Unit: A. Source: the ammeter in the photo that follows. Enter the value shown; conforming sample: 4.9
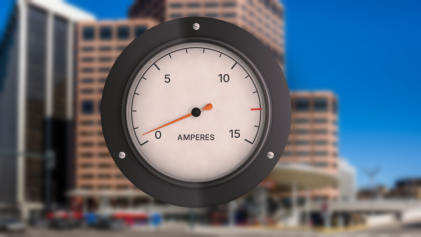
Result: 0.5
